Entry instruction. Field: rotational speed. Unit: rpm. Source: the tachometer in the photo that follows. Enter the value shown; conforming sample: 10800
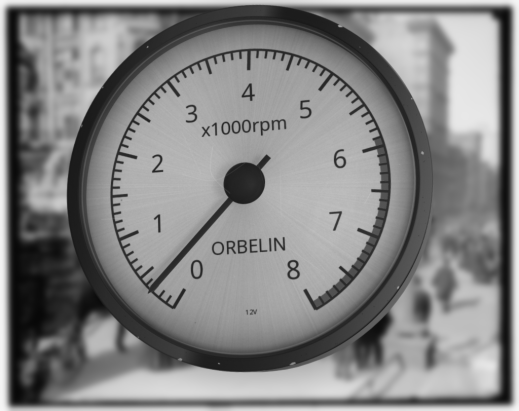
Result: 300
